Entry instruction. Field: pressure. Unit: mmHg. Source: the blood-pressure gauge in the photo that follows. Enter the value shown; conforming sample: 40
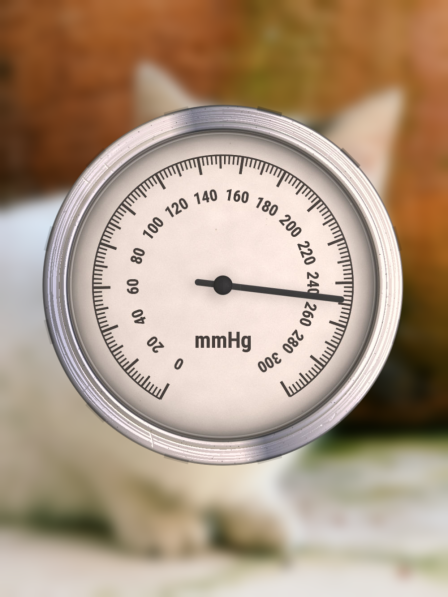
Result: 248
